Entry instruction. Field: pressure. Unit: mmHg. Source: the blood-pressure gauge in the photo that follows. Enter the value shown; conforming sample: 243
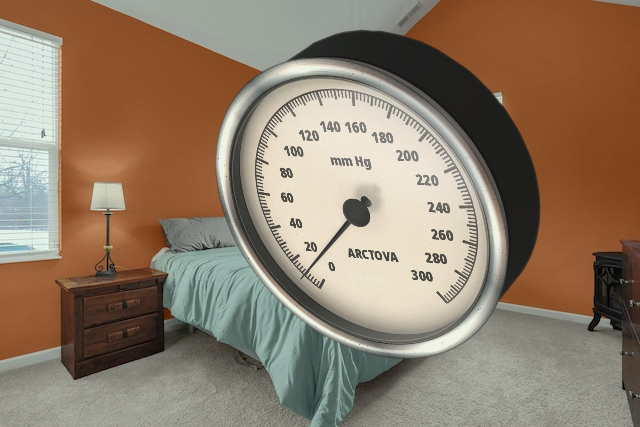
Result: 10
